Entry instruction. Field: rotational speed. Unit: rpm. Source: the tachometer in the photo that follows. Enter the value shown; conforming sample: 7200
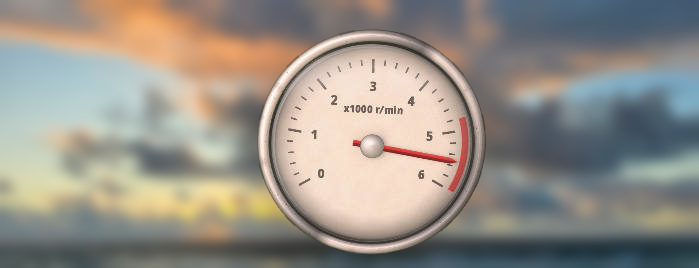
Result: 5500
